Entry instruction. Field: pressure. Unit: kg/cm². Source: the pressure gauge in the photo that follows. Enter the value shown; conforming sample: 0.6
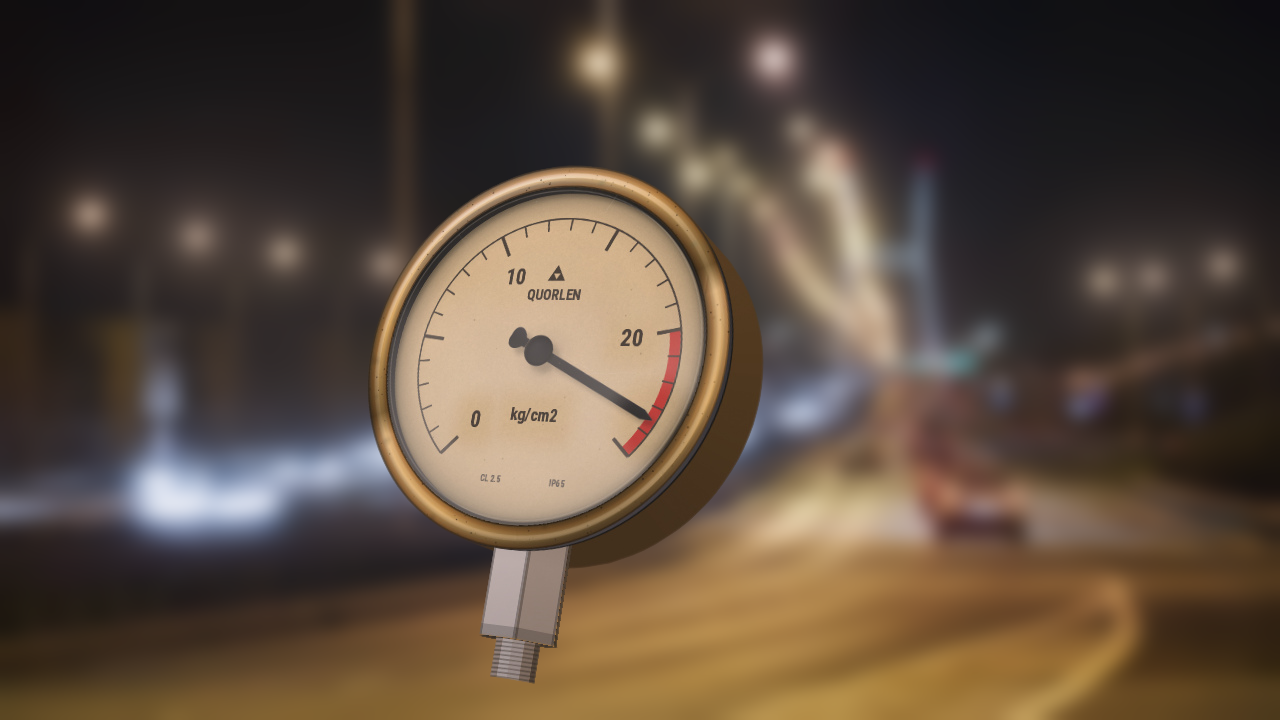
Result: 23.5
